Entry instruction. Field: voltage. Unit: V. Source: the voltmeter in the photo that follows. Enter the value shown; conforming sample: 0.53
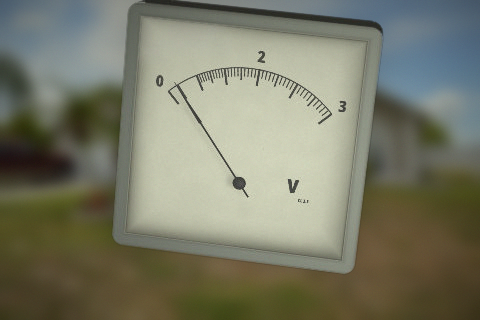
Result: 0.5
